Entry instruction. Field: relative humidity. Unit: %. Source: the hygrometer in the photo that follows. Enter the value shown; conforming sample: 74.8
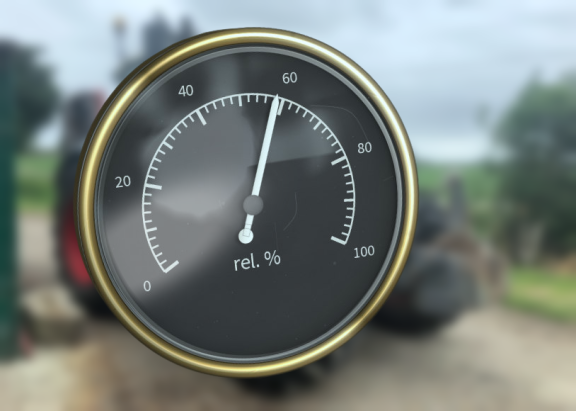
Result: 58
